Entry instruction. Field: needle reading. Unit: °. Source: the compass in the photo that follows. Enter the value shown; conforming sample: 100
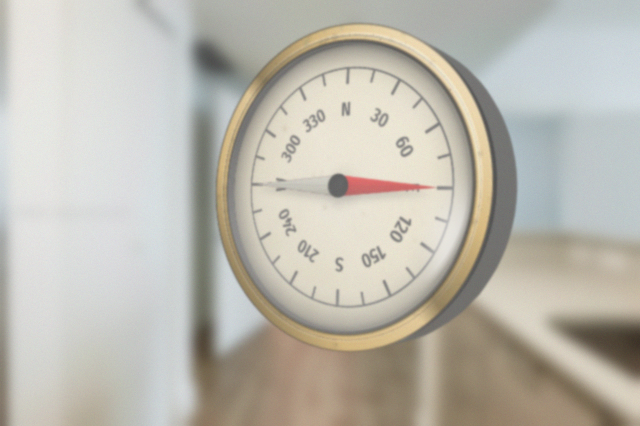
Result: 90
